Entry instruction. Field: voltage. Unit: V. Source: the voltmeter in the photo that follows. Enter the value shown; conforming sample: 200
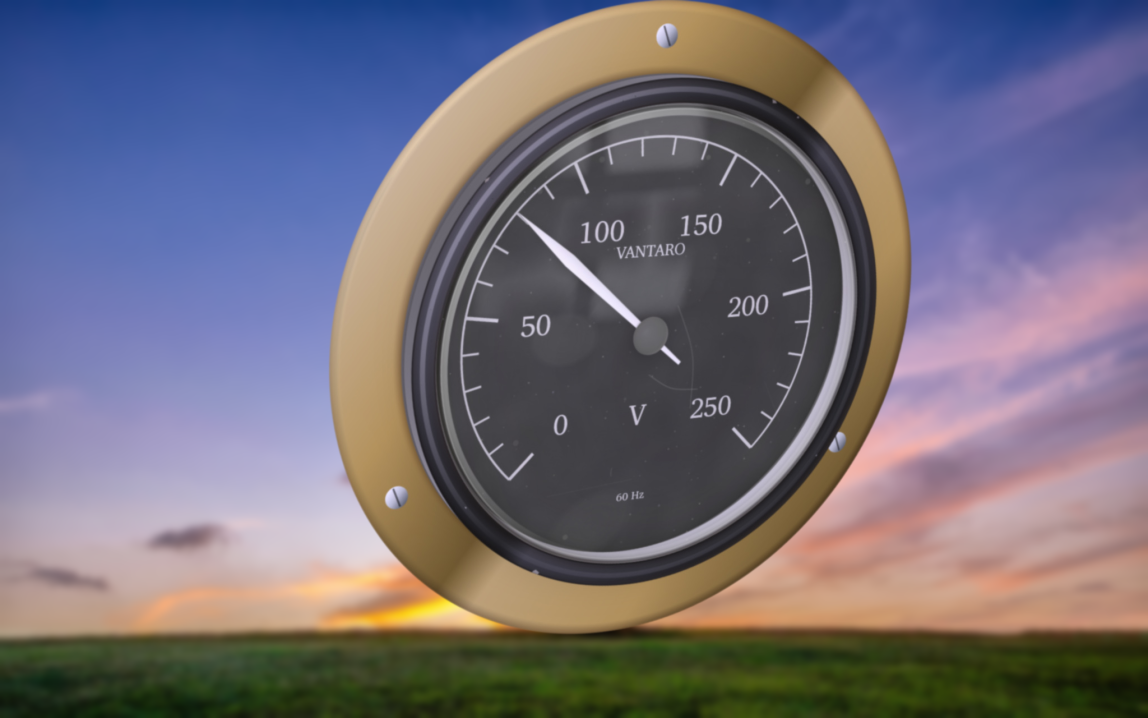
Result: 80
